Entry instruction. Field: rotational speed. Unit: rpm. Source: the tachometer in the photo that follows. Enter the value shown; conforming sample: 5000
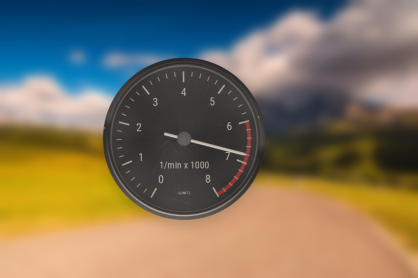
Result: 6800
